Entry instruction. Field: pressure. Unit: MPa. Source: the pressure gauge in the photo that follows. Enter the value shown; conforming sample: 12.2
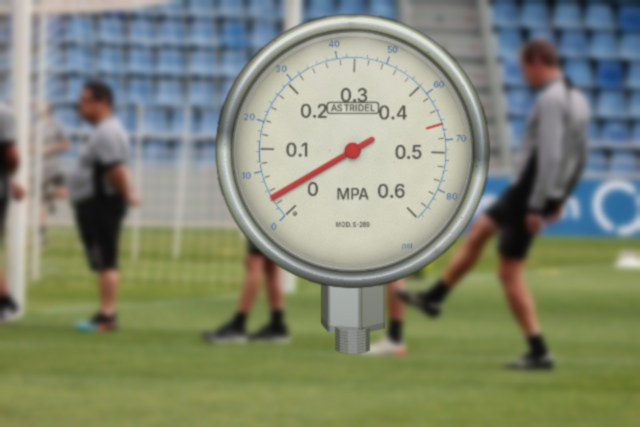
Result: 0.03
